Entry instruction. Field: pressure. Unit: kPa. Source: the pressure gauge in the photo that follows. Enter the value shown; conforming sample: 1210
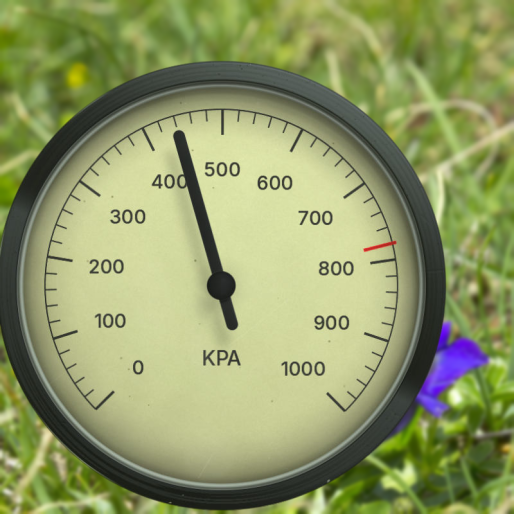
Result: 440
